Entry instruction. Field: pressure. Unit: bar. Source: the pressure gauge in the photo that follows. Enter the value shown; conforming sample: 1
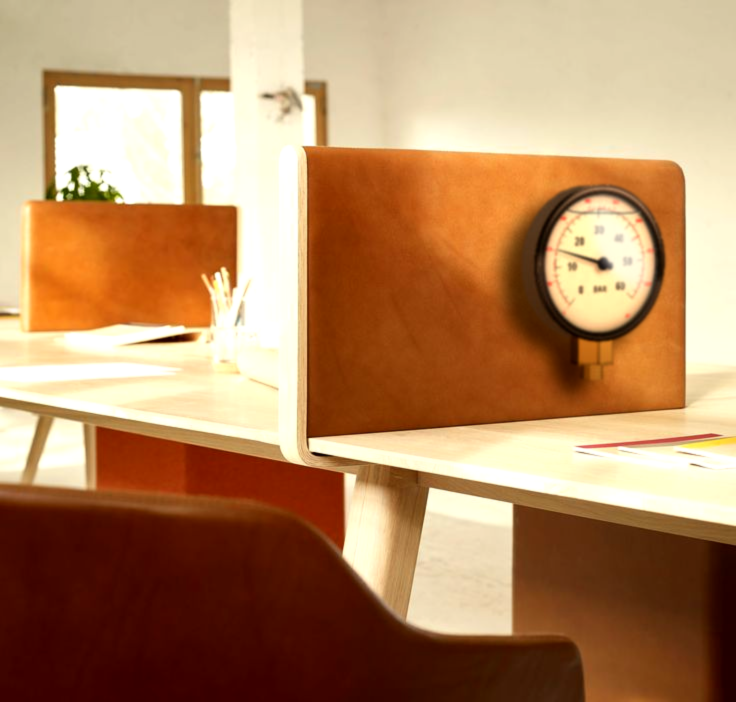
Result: 14
